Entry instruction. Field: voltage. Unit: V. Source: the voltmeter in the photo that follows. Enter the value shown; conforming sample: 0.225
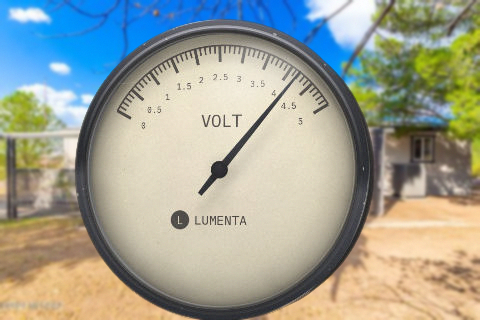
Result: 4.2
